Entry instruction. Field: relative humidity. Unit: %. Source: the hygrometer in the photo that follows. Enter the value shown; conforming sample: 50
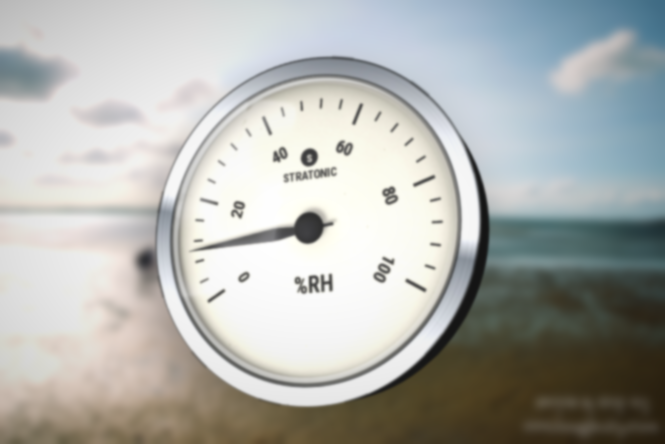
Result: 10
